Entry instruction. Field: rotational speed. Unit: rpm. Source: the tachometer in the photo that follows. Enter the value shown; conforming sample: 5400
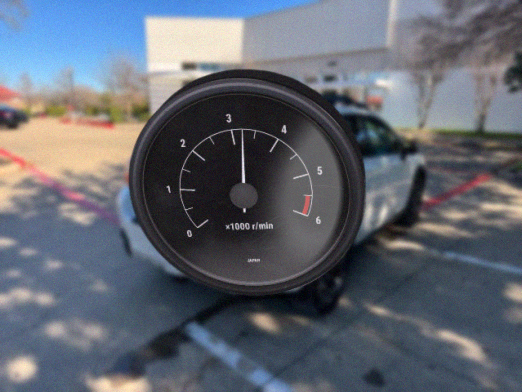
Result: 3250
